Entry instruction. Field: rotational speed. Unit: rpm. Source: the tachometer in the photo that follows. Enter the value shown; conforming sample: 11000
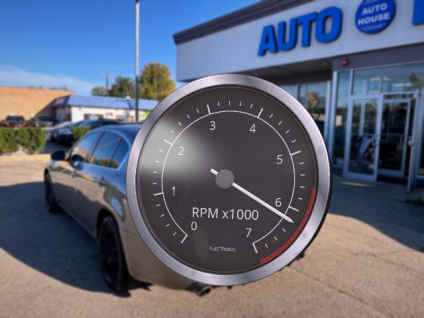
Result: 6200
